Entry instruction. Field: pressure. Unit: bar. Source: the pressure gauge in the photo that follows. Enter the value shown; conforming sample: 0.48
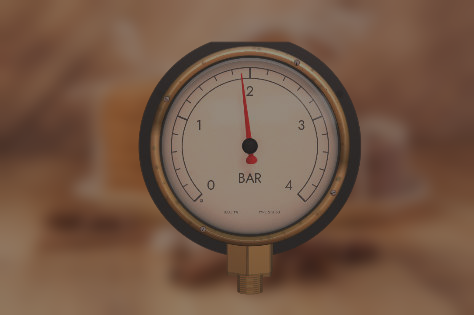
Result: 1.9
